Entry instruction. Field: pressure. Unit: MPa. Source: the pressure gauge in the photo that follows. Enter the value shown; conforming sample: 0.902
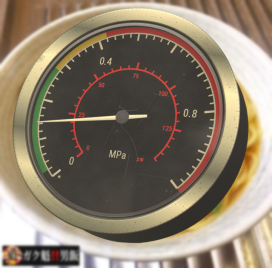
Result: 0.14
